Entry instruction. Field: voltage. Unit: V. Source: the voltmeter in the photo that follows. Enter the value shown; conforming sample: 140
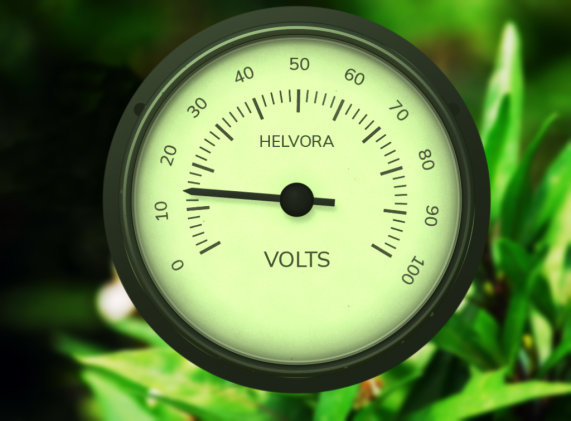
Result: 14
